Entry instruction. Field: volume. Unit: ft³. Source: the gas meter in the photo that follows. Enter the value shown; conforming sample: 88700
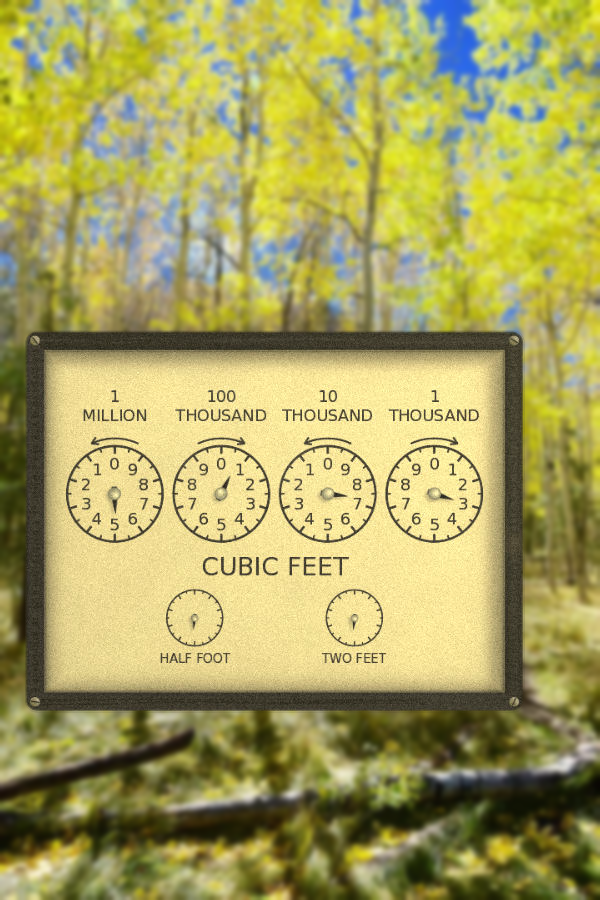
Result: 507300
